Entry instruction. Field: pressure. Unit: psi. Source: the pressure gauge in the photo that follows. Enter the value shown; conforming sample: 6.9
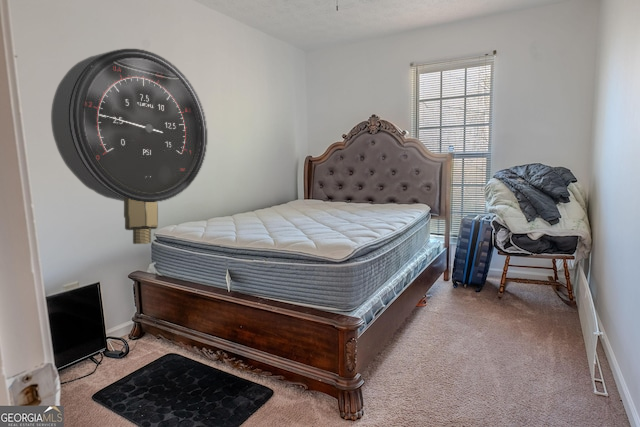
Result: 2.5
